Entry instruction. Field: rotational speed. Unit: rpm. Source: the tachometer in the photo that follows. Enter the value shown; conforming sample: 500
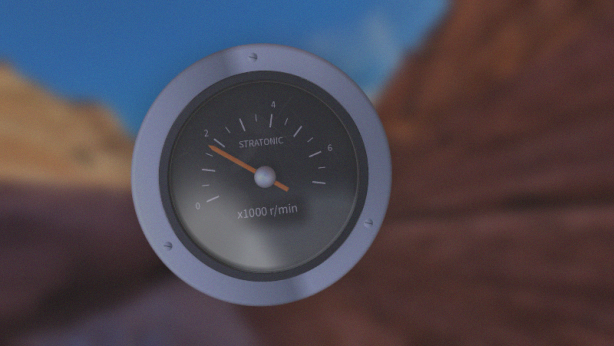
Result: 1750
